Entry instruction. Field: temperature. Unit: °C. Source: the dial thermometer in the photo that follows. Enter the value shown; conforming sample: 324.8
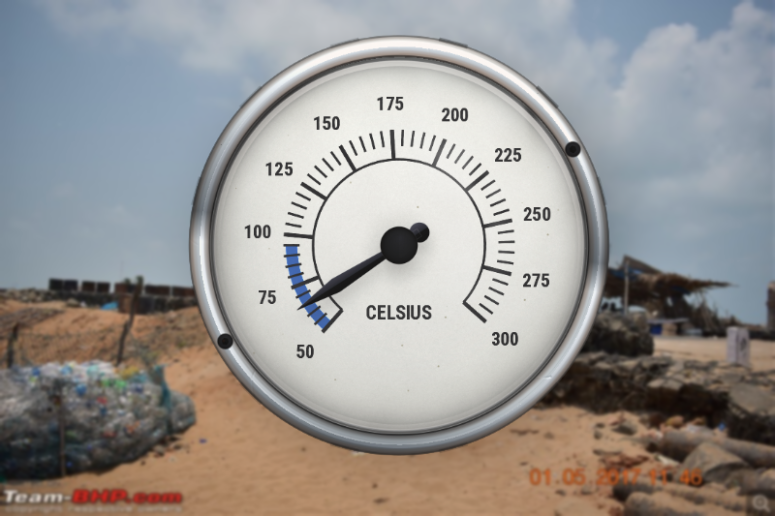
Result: 65
